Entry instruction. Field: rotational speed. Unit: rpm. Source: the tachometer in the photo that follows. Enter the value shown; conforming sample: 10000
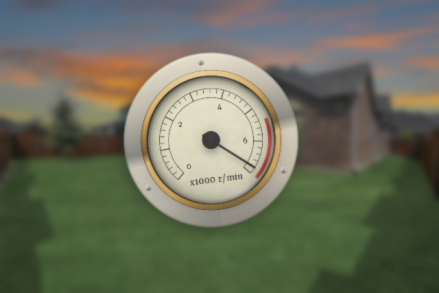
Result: 6800
